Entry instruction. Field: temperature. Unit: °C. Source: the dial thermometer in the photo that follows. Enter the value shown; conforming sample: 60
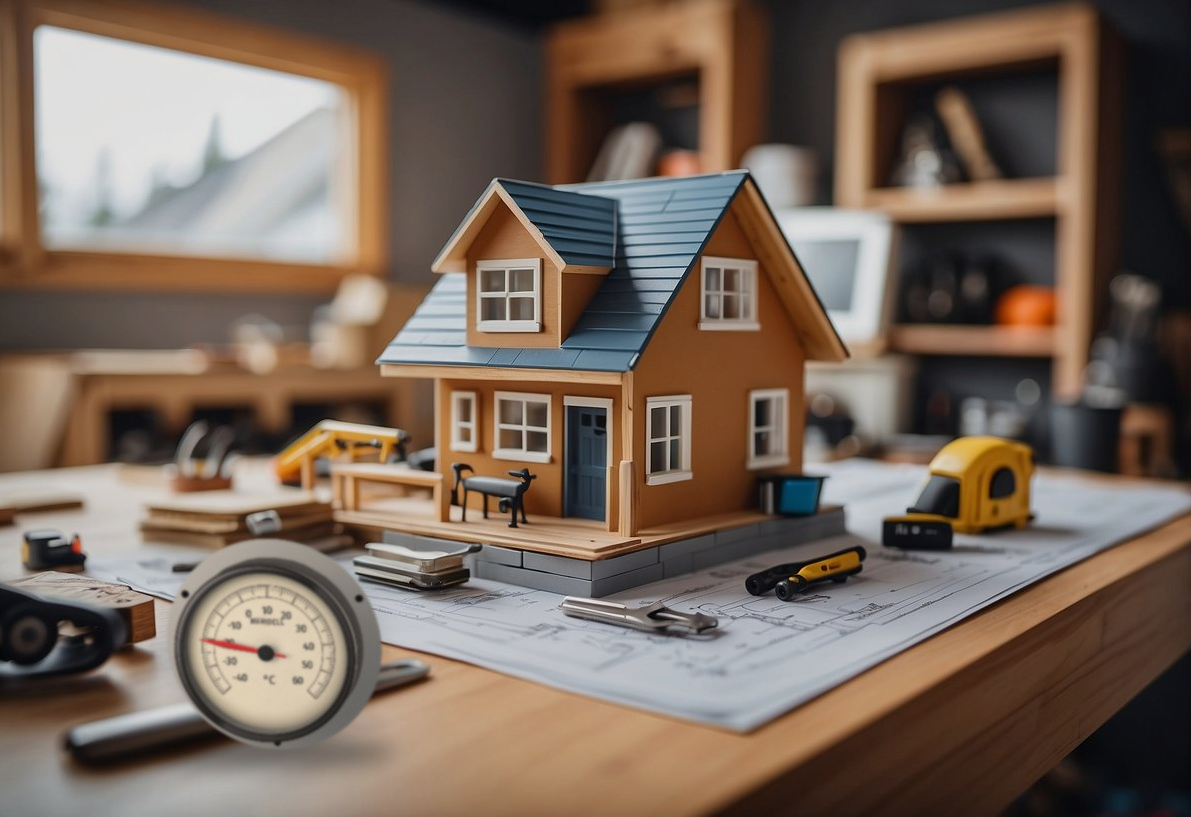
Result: -20
